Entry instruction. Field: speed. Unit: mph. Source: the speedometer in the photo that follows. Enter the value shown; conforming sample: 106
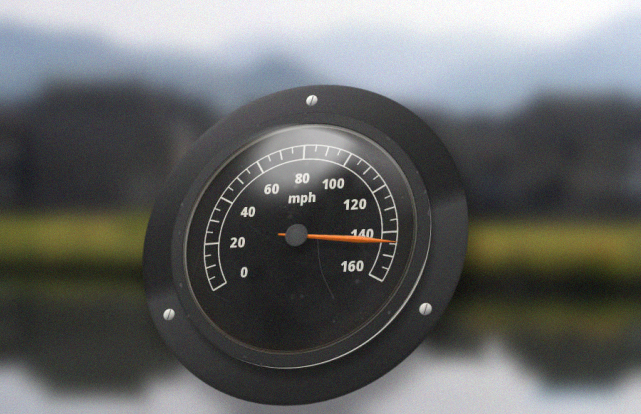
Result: 145
